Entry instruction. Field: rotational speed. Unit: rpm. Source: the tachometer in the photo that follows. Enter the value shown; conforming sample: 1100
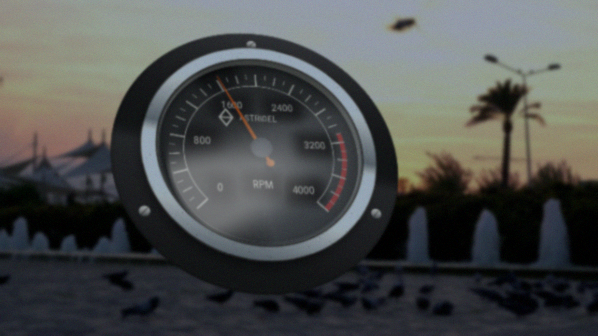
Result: 1600
